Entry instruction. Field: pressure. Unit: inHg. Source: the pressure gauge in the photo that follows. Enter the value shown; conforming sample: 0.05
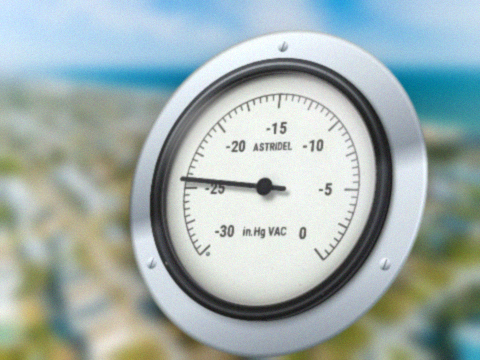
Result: -24.5
